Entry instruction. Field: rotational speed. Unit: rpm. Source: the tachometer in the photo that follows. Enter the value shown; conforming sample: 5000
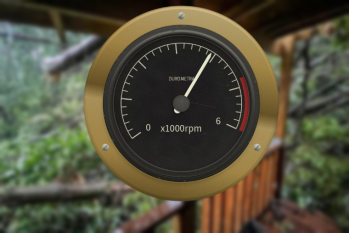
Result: 3900
